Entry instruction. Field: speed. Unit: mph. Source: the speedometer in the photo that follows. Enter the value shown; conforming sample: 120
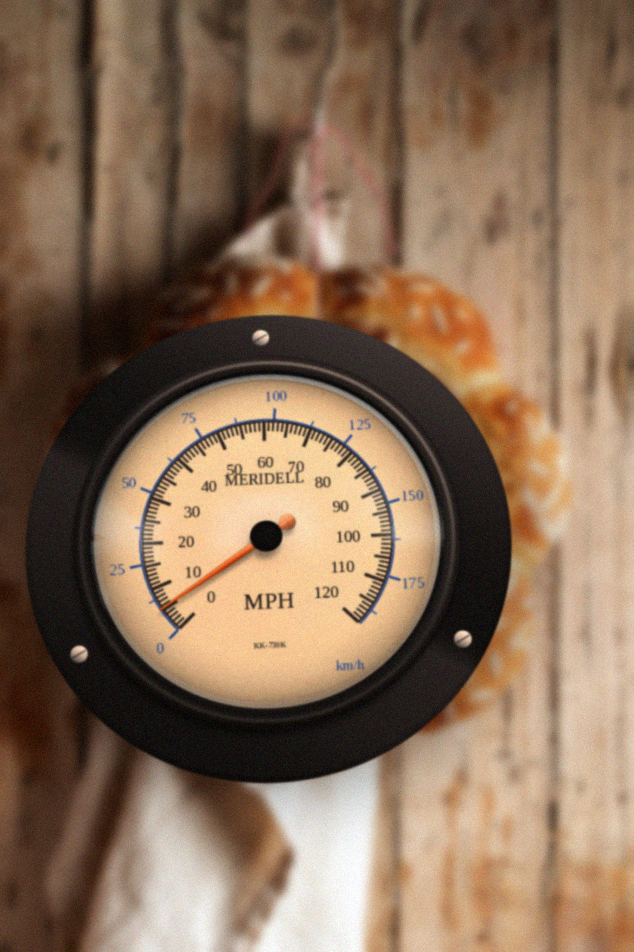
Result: 5
